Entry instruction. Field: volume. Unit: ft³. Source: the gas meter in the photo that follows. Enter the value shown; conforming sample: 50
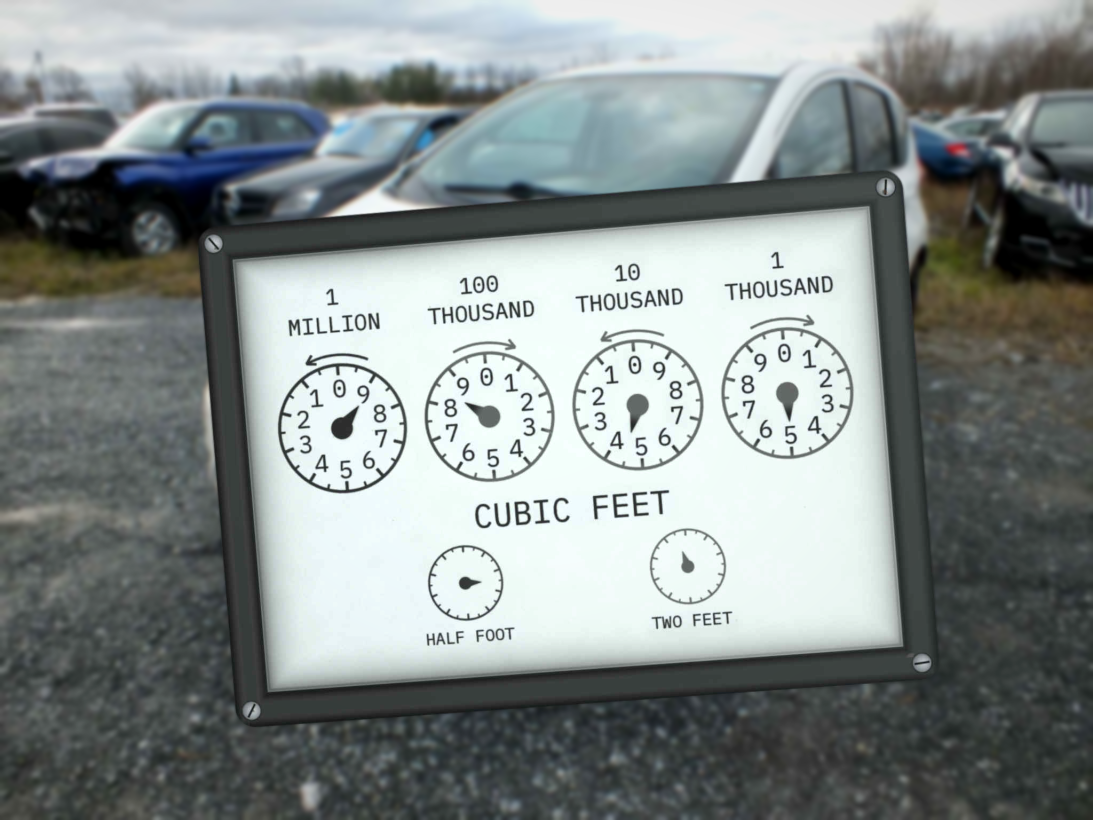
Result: 884500
